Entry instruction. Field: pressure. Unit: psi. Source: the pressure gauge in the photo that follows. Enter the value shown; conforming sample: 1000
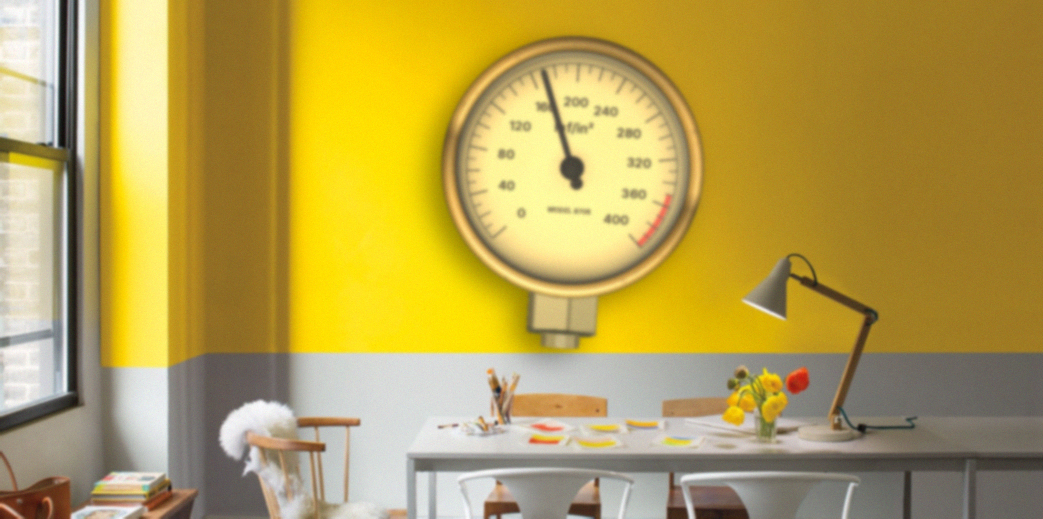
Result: 170
